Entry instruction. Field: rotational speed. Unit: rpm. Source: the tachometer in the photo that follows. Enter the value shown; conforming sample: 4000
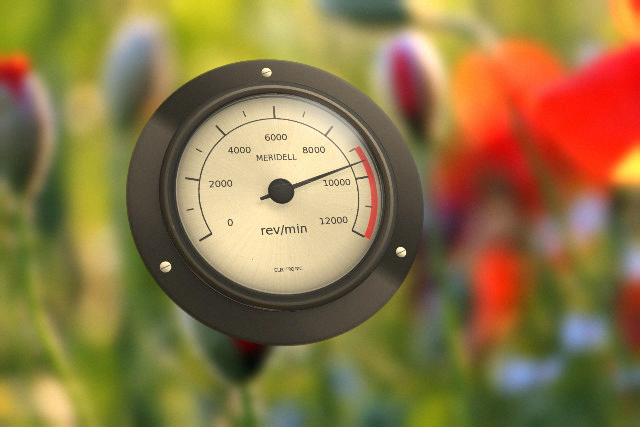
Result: 9500
